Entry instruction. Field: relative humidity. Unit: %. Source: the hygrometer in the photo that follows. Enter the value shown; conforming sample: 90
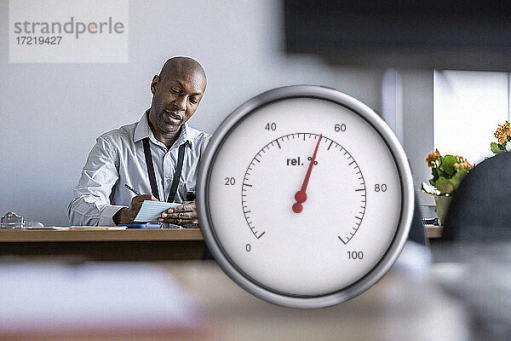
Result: 56
